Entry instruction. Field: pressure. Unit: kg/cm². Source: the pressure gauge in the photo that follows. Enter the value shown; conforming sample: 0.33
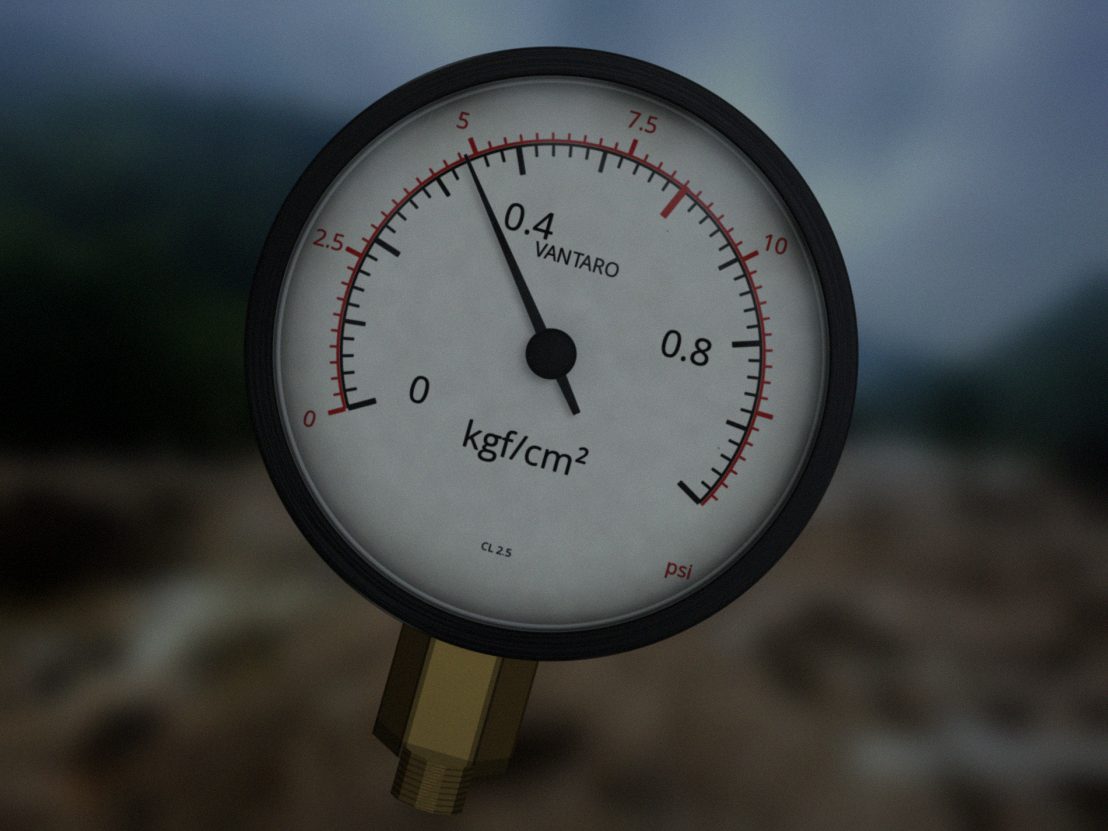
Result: 0.34
